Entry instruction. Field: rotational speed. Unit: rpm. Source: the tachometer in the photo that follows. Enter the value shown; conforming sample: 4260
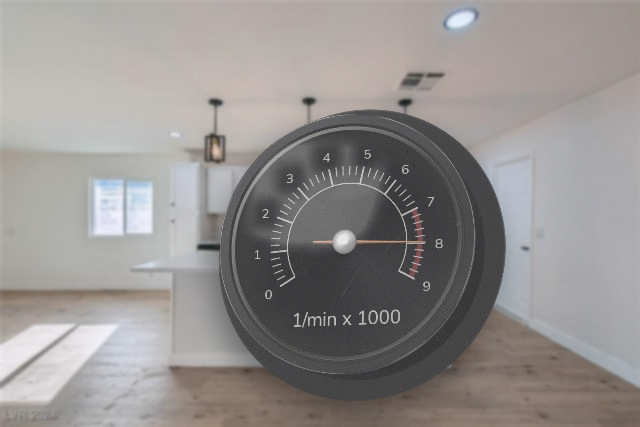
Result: 8000
